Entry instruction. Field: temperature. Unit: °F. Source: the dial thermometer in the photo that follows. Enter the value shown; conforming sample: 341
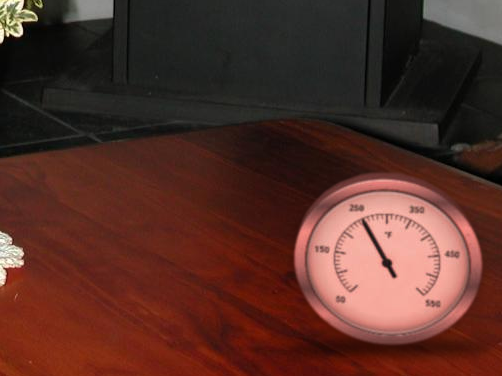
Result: 250
